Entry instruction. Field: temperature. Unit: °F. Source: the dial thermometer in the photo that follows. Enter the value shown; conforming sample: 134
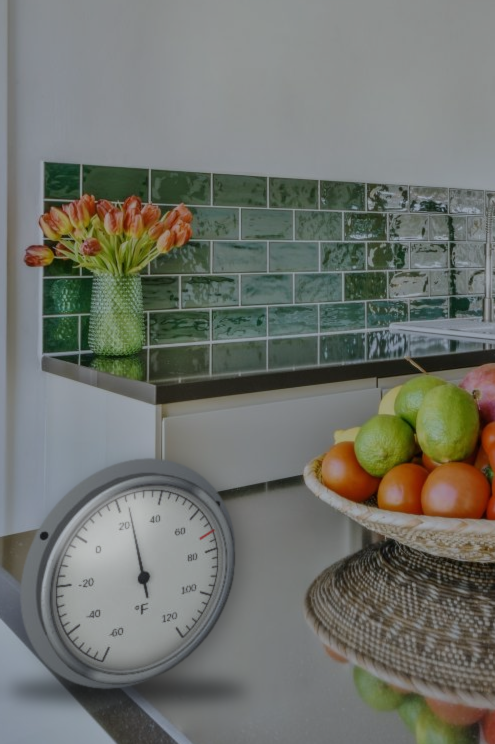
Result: 24
